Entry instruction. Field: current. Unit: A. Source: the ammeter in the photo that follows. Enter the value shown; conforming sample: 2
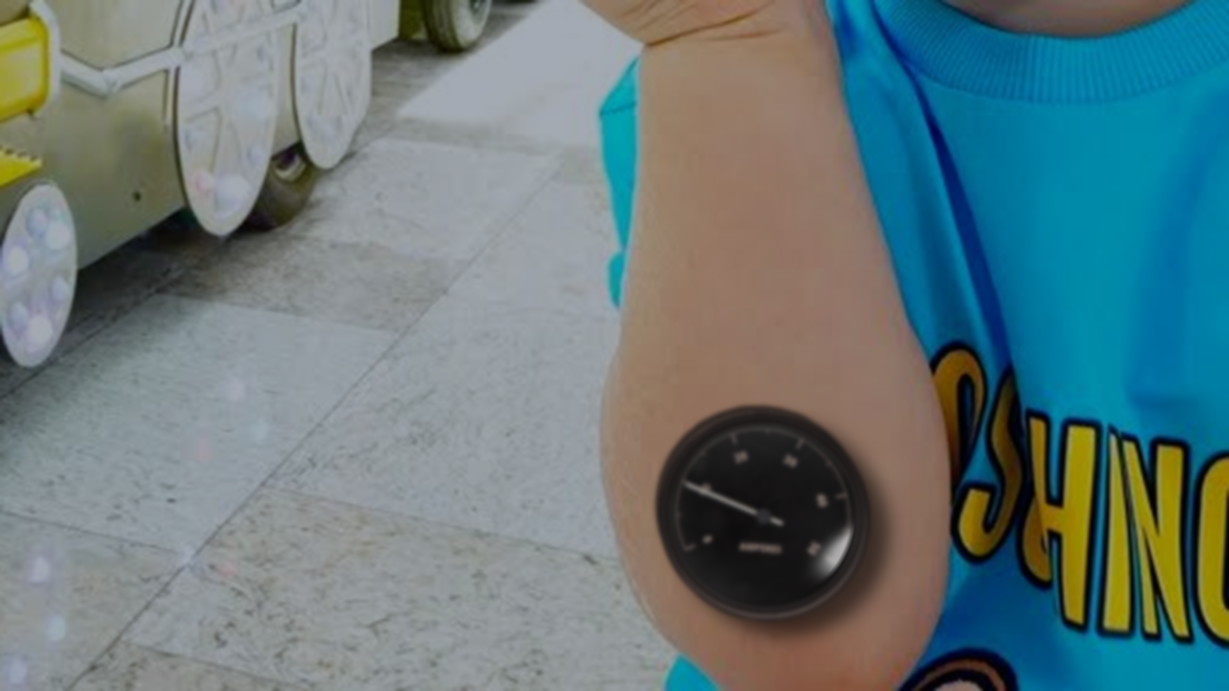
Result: 10
